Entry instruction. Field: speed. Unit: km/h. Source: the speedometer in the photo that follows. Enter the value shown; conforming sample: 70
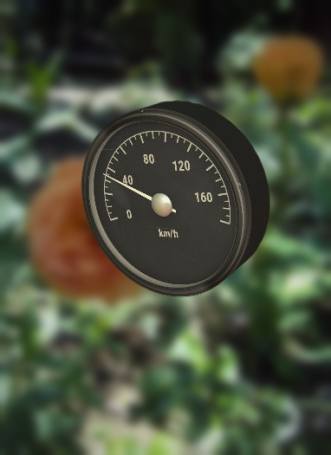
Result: 35
